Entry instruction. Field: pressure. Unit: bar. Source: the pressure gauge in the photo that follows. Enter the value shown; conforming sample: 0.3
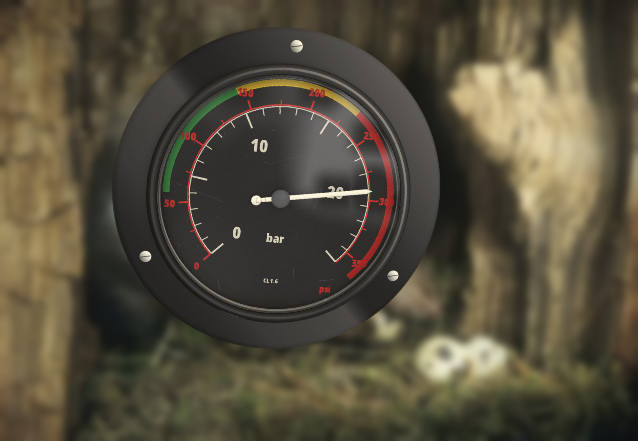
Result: 20
